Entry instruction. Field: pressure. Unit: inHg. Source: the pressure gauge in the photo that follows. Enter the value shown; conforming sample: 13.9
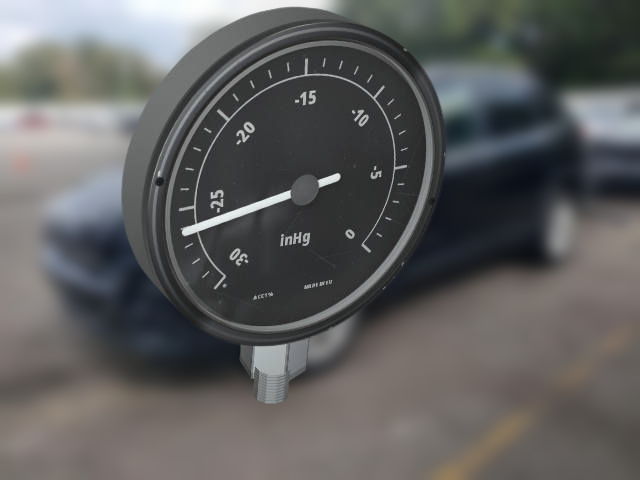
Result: -26
